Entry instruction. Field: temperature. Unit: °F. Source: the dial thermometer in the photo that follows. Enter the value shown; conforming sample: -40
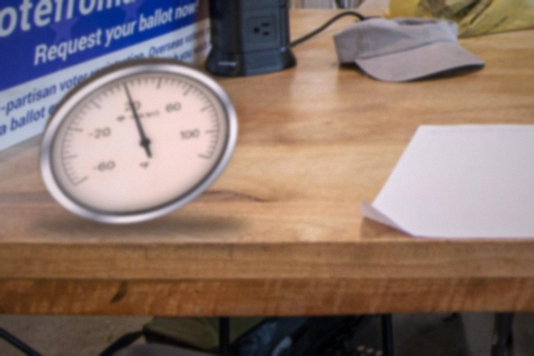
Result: 20
